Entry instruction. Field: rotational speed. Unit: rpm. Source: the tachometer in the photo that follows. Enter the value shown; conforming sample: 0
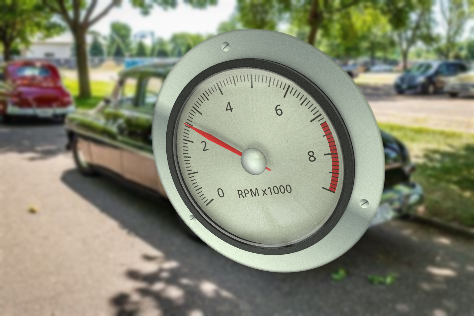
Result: 2500
